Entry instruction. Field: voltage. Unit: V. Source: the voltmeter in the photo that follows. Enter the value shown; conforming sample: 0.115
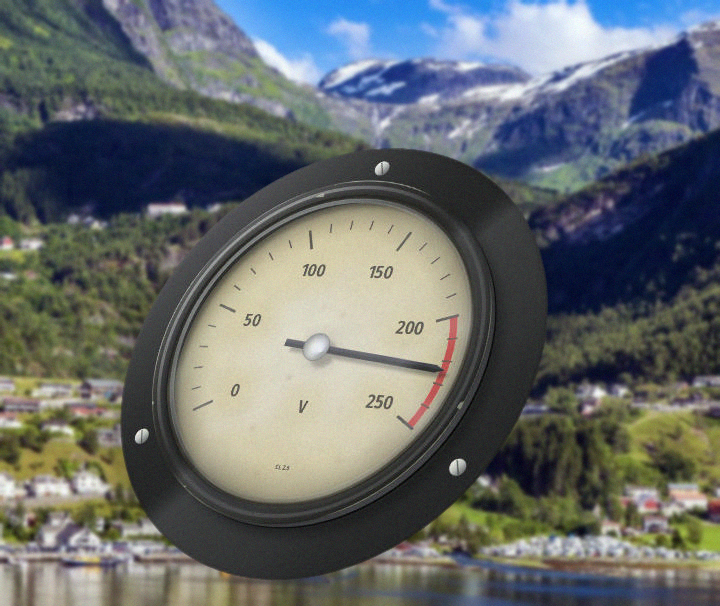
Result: 225
